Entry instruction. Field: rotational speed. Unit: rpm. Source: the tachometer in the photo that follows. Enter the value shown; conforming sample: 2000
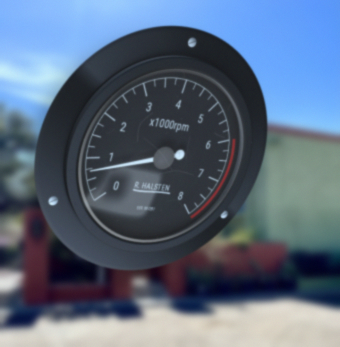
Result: 750
